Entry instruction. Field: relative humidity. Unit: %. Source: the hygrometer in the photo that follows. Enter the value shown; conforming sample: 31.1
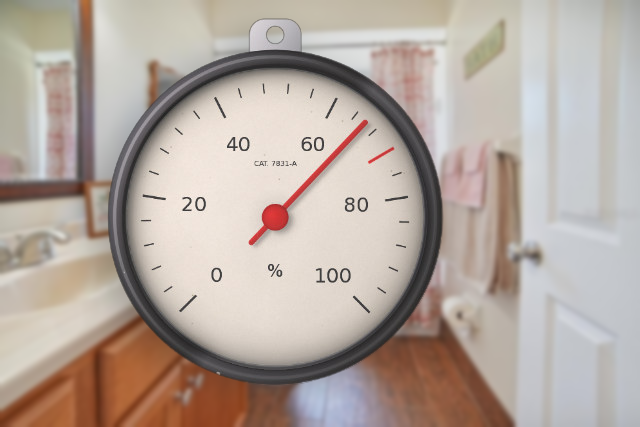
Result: 66
